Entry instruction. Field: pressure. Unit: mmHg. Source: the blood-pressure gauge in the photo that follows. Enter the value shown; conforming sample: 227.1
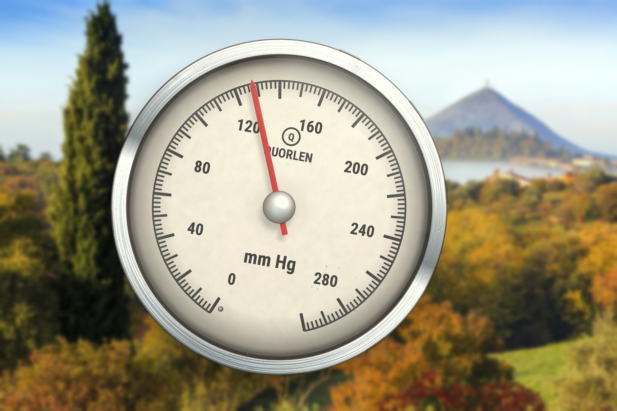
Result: 128
